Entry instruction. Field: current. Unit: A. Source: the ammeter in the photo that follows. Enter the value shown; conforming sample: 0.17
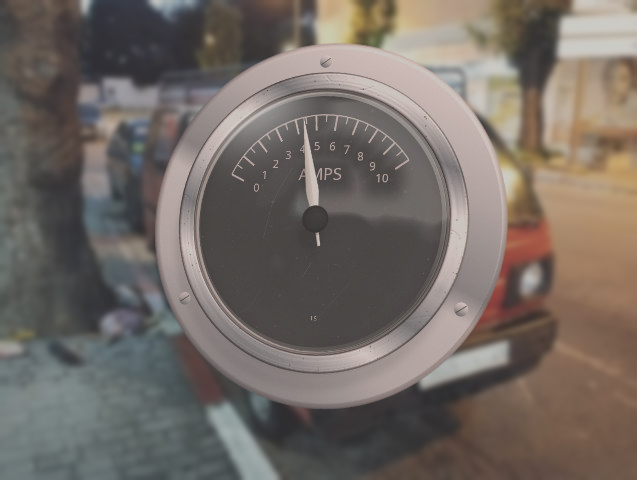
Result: 4.5
